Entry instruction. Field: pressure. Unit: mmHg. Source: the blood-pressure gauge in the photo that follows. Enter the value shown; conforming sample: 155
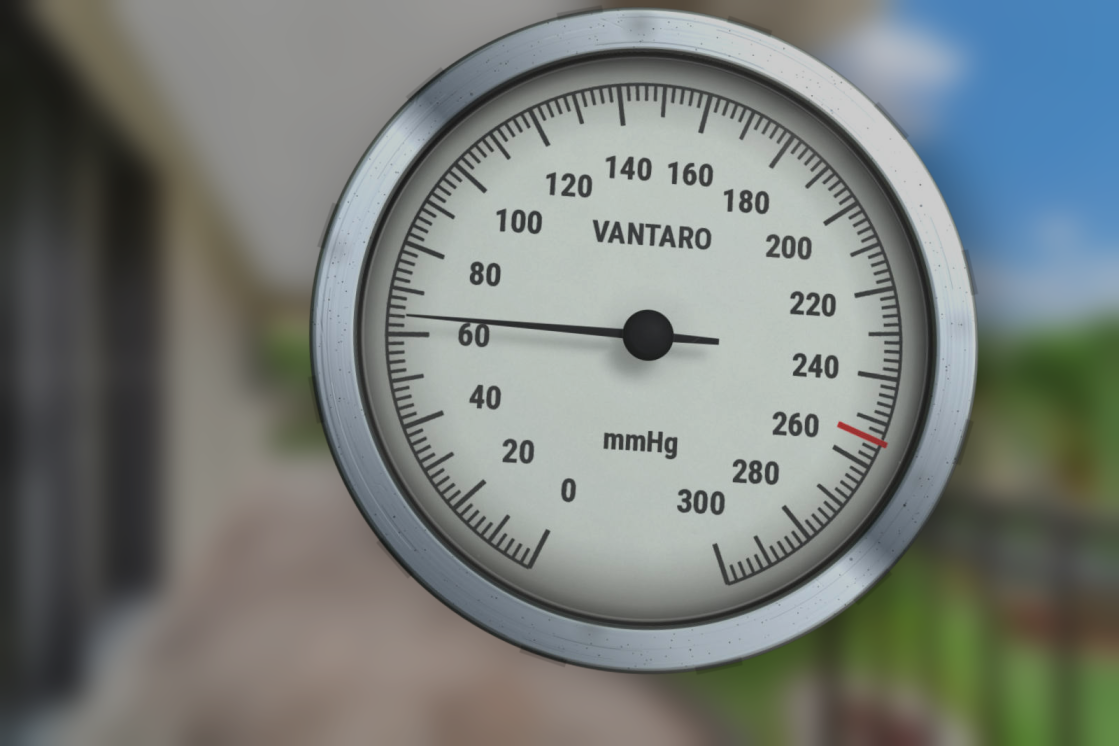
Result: 64
